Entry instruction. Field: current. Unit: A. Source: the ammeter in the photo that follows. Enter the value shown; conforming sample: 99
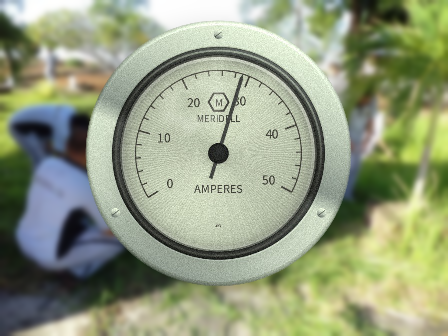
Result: 29
